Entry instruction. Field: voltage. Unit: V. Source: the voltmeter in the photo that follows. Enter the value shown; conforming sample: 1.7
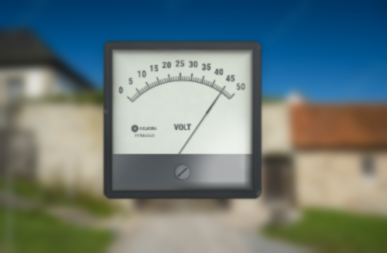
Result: 45
